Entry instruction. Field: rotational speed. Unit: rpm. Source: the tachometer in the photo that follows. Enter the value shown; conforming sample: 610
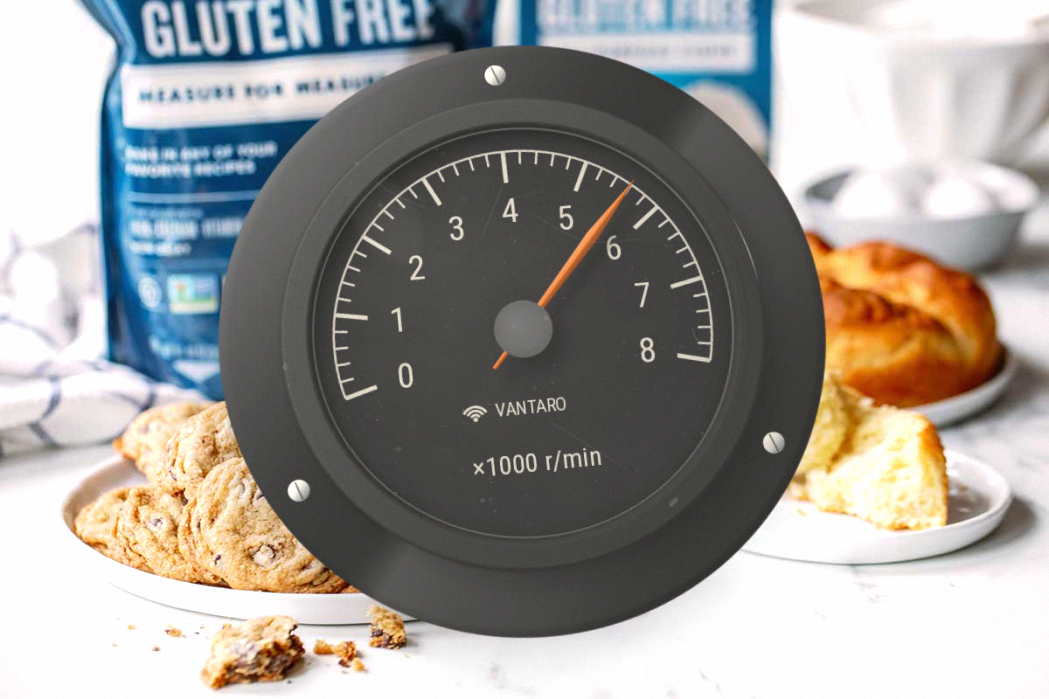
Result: 5600
